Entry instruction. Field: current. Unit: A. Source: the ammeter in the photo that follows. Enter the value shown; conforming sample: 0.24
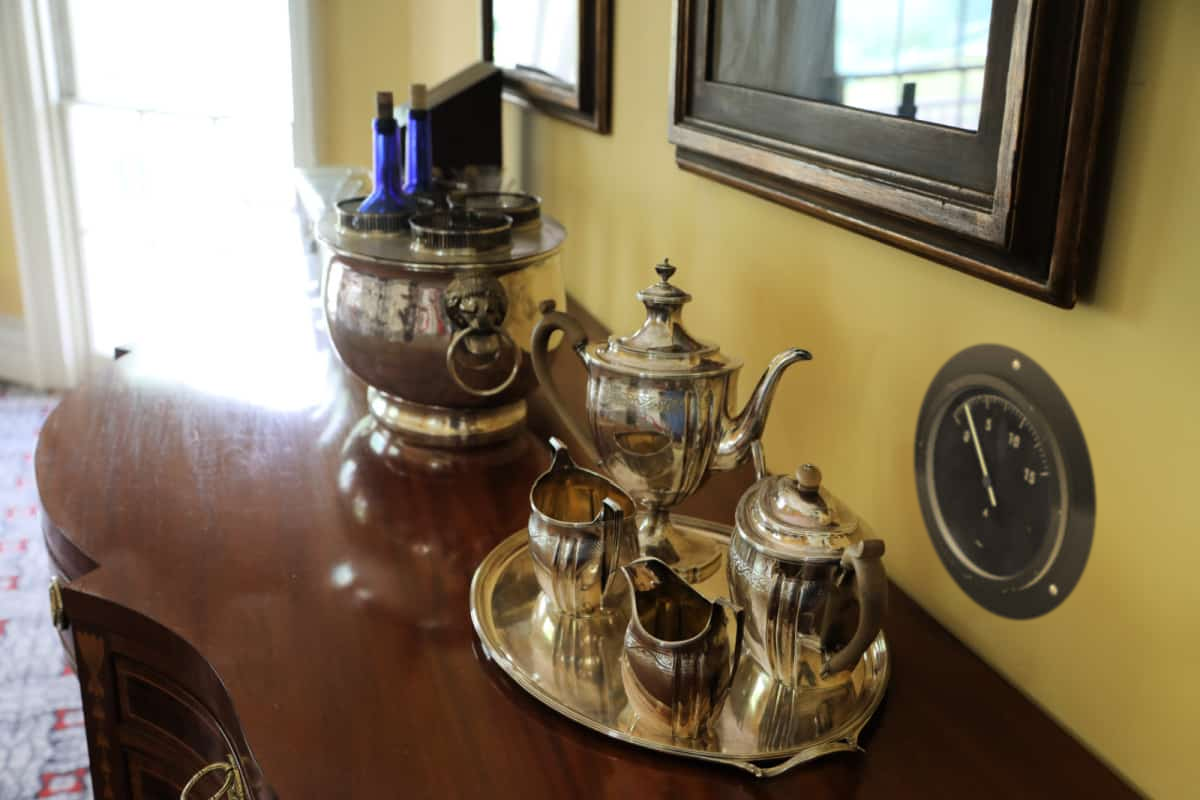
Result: 2.5
